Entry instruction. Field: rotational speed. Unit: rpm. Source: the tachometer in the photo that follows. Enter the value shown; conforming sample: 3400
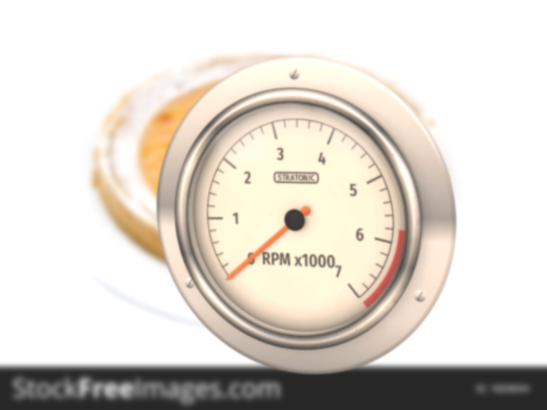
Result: 0
